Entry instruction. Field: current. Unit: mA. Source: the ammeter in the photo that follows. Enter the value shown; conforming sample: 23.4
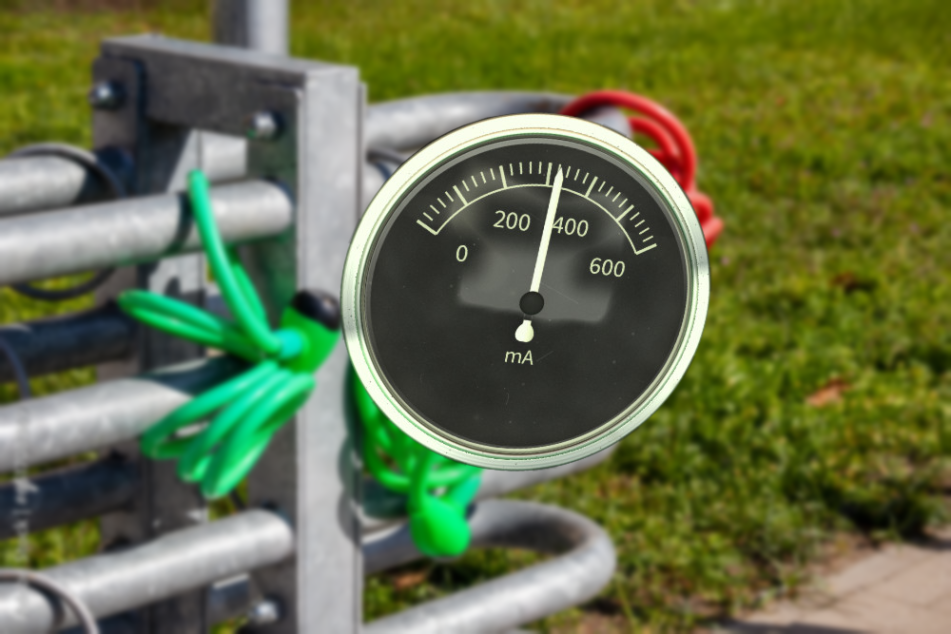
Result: 320
